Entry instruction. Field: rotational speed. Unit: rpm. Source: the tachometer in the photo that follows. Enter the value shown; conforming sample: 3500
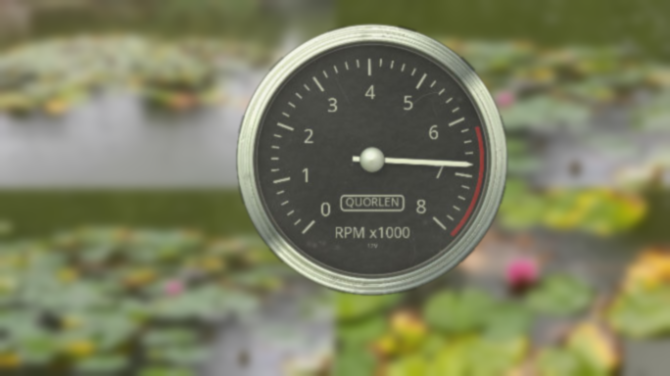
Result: 6800
